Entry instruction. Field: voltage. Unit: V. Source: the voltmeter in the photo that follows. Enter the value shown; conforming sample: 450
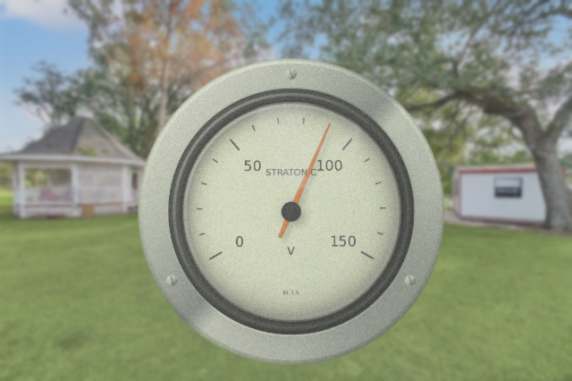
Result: 90
